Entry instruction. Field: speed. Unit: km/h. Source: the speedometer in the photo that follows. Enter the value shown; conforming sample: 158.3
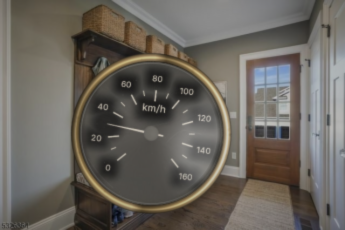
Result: 30
